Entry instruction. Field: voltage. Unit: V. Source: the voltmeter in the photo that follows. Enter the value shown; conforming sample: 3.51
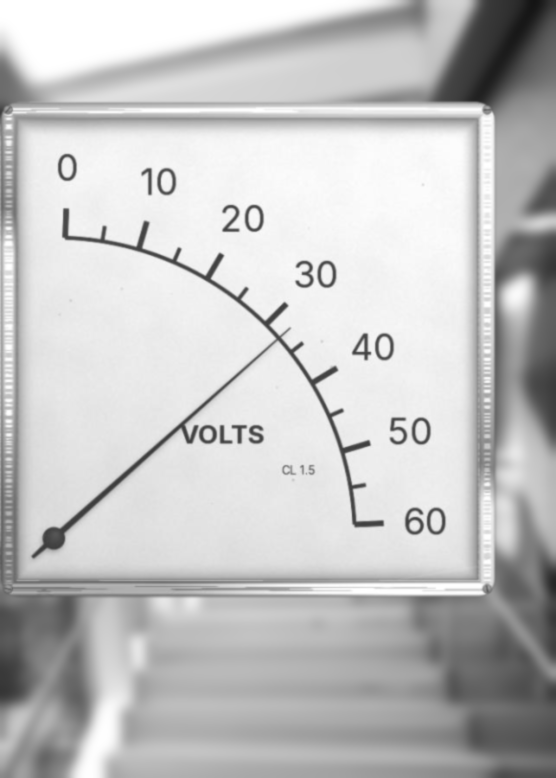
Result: 32.5
